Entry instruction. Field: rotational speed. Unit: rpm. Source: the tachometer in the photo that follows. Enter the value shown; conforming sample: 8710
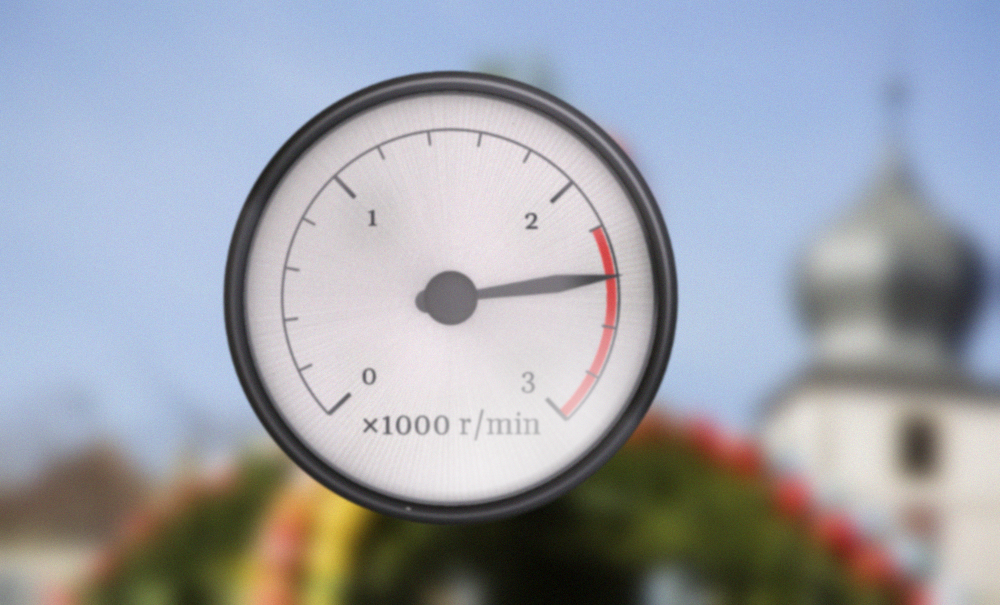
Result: 2400
